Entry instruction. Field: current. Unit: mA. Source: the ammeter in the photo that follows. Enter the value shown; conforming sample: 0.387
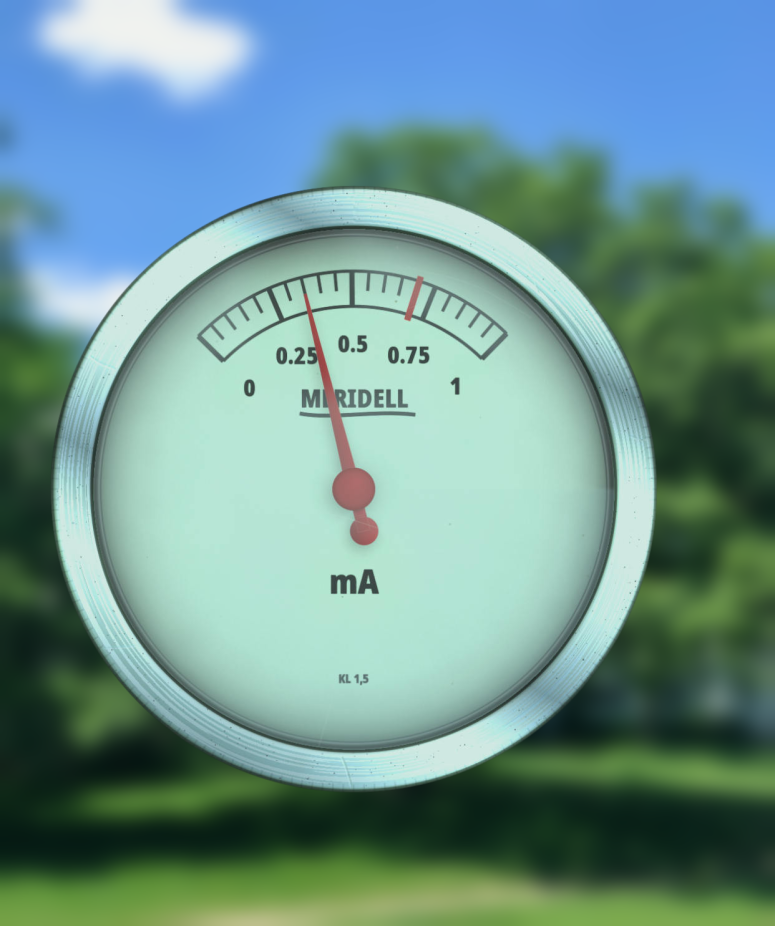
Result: 0.35
